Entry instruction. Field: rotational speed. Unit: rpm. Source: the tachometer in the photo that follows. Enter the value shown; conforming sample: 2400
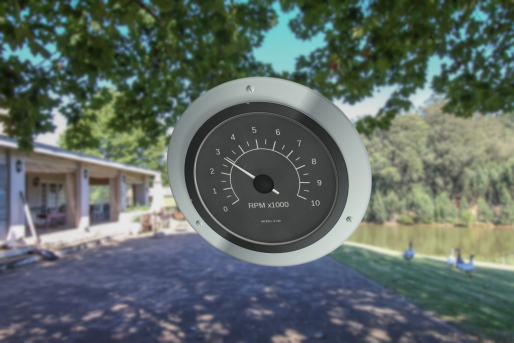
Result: 3000
